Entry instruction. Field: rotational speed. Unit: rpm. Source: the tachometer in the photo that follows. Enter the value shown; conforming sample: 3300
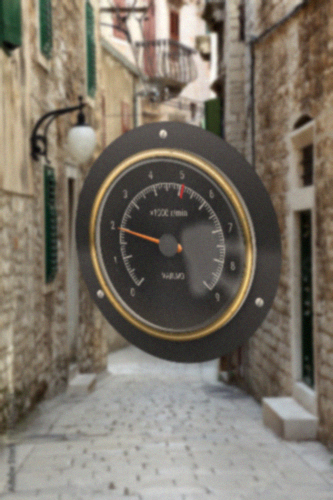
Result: 2000
